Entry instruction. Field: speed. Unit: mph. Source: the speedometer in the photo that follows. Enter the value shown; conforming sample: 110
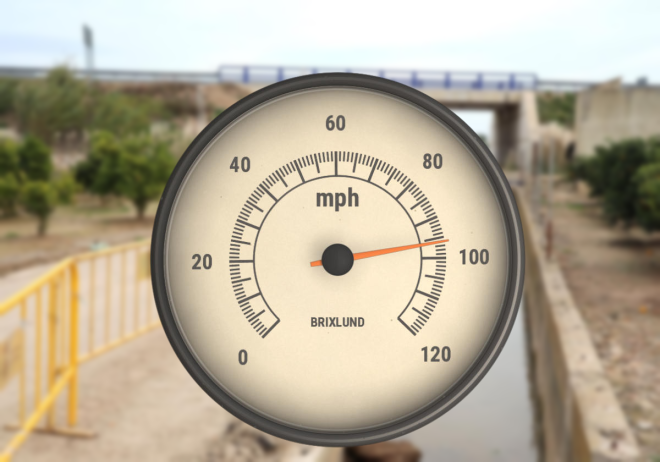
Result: 96
